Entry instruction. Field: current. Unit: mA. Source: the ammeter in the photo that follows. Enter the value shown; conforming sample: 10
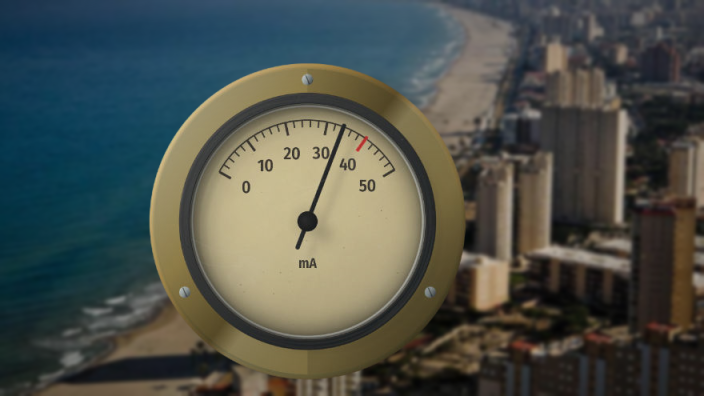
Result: 34
